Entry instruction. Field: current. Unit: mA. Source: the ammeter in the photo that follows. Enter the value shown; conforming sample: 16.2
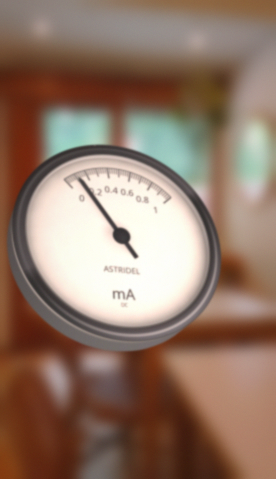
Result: 0.1
